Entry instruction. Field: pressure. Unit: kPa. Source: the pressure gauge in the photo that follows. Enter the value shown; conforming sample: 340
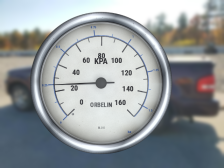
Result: 25
